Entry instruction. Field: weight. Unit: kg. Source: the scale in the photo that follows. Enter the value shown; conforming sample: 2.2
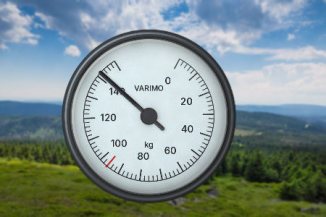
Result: 142
